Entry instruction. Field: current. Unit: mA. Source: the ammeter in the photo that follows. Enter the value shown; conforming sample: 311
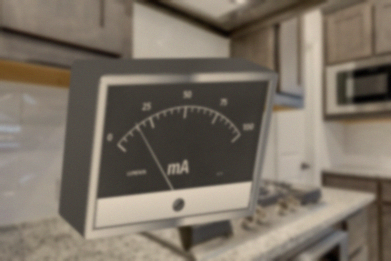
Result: 15
